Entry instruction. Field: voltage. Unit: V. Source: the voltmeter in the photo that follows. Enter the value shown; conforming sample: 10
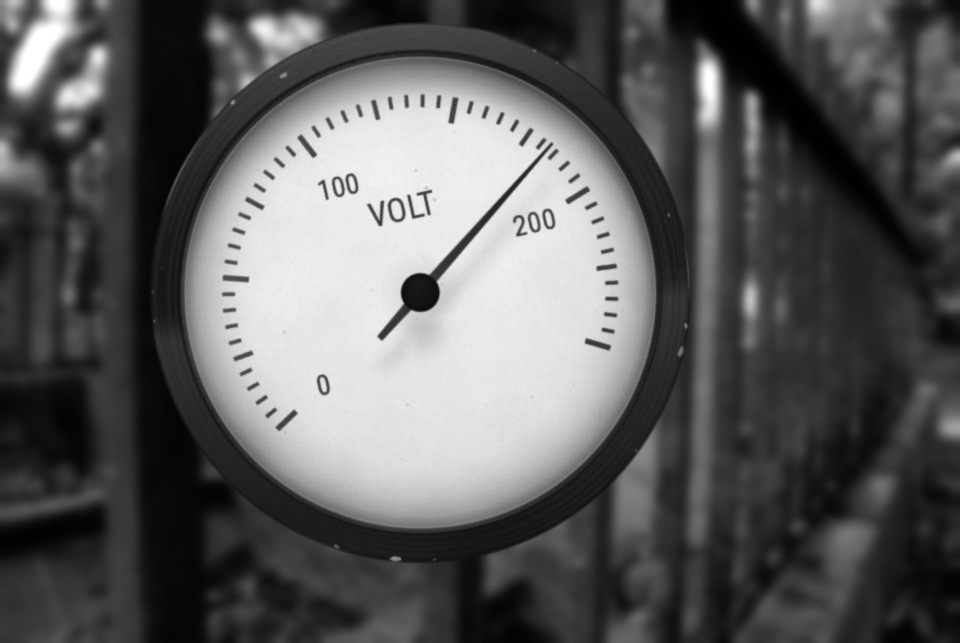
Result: 182.5
